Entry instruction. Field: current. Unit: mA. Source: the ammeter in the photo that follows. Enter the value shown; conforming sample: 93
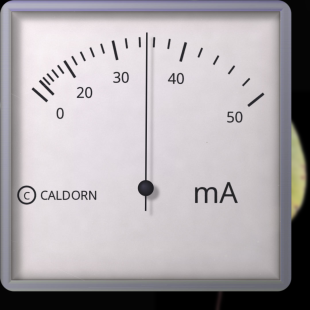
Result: 35
